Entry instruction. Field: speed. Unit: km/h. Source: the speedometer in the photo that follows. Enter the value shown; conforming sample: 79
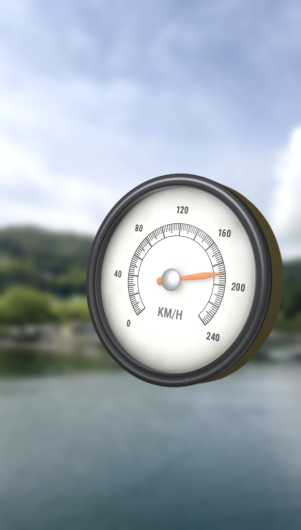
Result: 190
